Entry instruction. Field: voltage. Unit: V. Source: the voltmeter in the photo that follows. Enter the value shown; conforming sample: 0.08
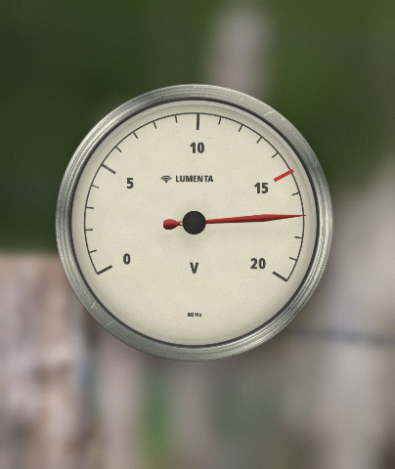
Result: 17
